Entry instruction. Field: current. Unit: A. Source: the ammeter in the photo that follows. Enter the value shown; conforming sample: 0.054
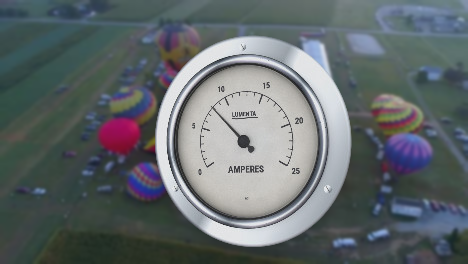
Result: 8
